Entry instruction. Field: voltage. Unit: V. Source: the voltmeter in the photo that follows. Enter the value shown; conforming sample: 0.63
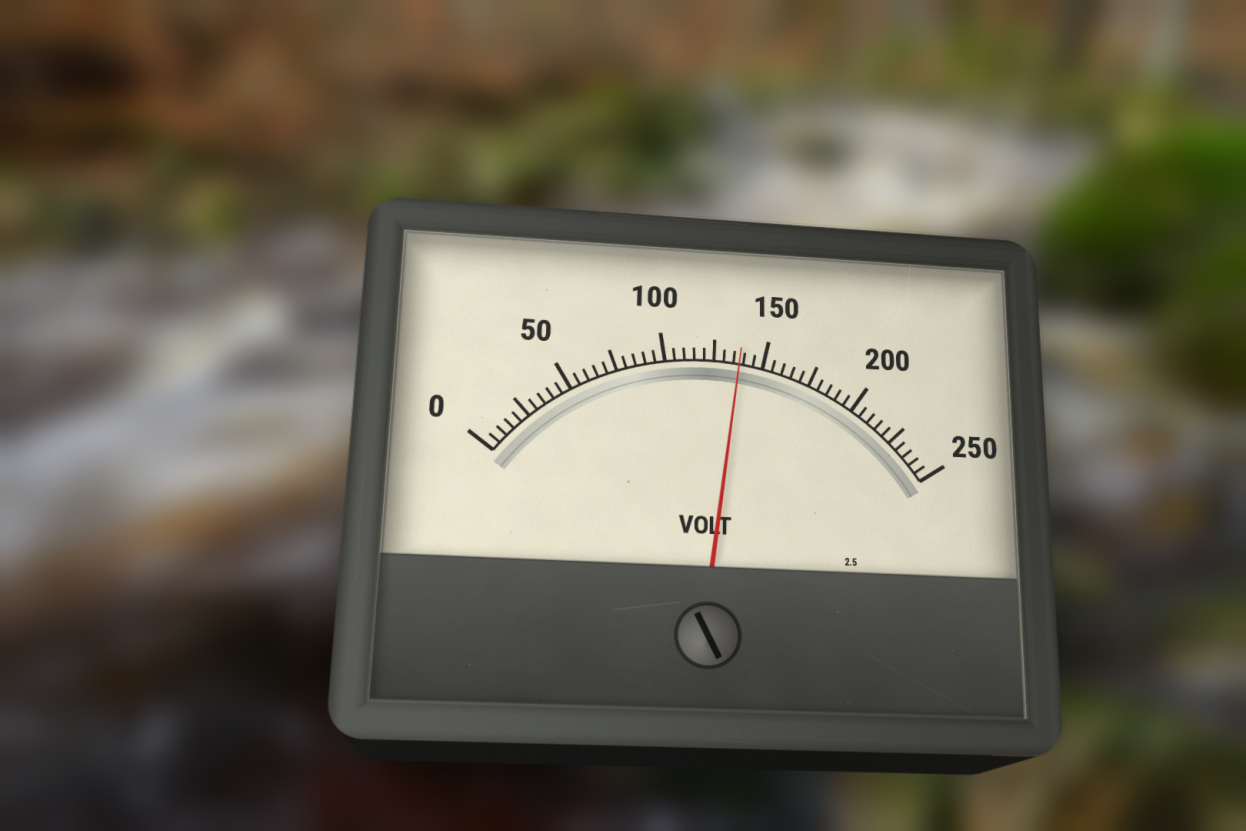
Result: 137.5
